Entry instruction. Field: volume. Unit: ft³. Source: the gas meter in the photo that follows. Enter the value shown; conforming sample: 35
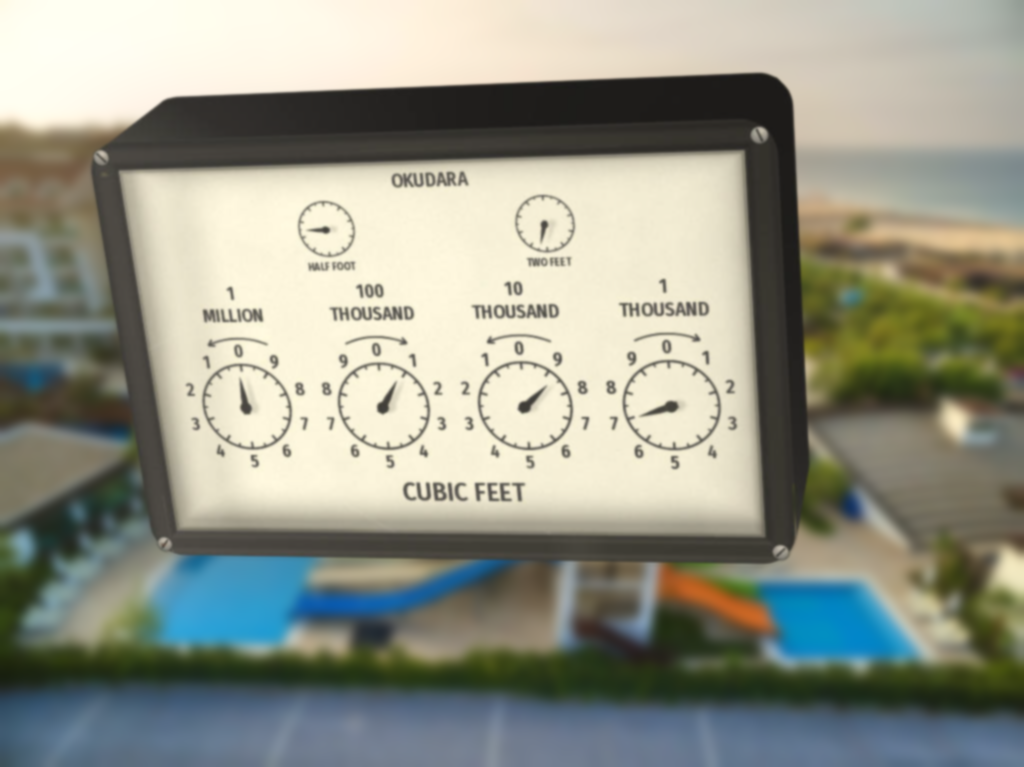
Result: 8700
